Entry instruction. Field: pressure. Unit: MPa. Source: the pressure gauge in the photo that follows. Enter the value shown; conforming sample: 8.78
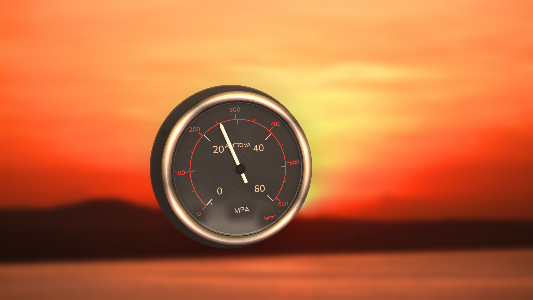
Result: 25
